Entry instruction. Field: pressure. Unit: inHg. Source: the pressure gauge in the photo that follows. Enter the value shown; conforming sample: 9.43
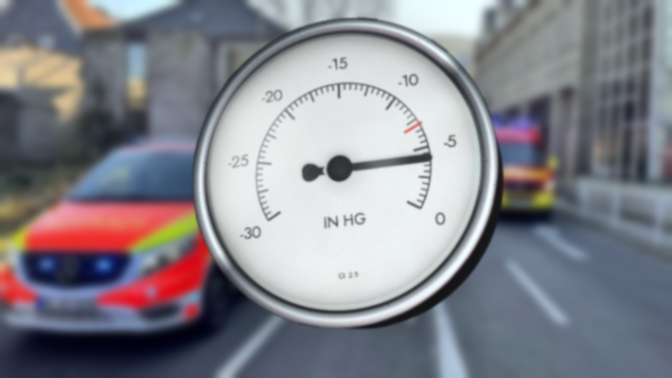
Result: -4
